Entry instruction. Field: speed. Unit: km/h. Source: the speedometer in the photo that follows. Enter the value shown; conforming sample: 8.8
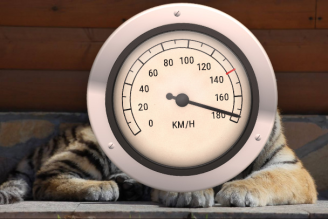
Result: 175
